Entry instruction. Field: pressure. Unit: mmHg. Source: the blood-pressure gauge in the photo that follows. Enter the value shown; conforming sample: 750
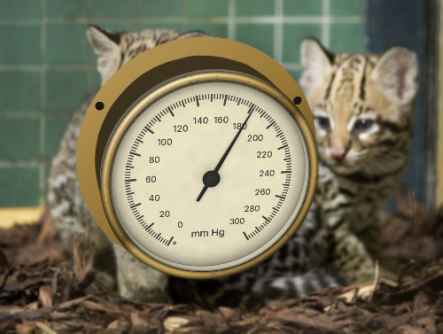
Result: 180
